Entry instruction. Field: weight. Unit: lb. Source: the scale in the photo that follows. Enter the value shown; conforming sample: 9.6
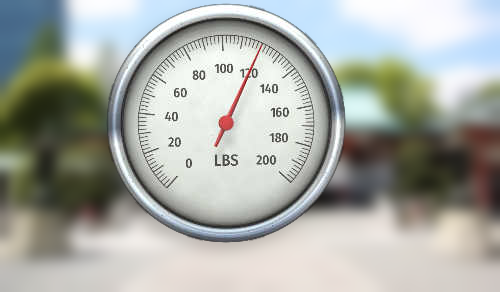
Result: 120
